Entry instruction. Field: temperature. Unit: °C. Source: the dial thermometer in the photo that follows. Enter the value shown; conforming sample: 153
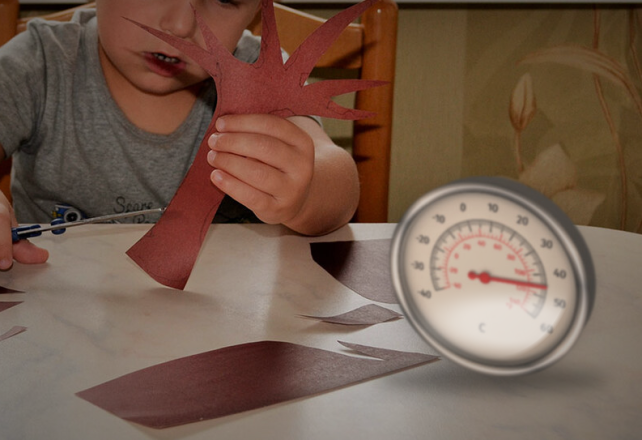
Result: 45
